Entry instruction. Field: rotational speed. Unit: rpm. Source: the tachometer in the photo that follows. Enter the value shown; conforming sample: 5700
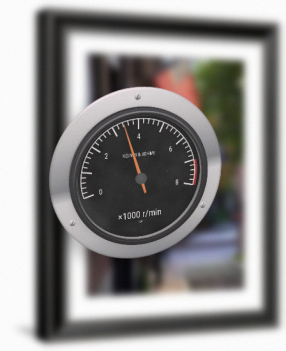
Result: 3400
